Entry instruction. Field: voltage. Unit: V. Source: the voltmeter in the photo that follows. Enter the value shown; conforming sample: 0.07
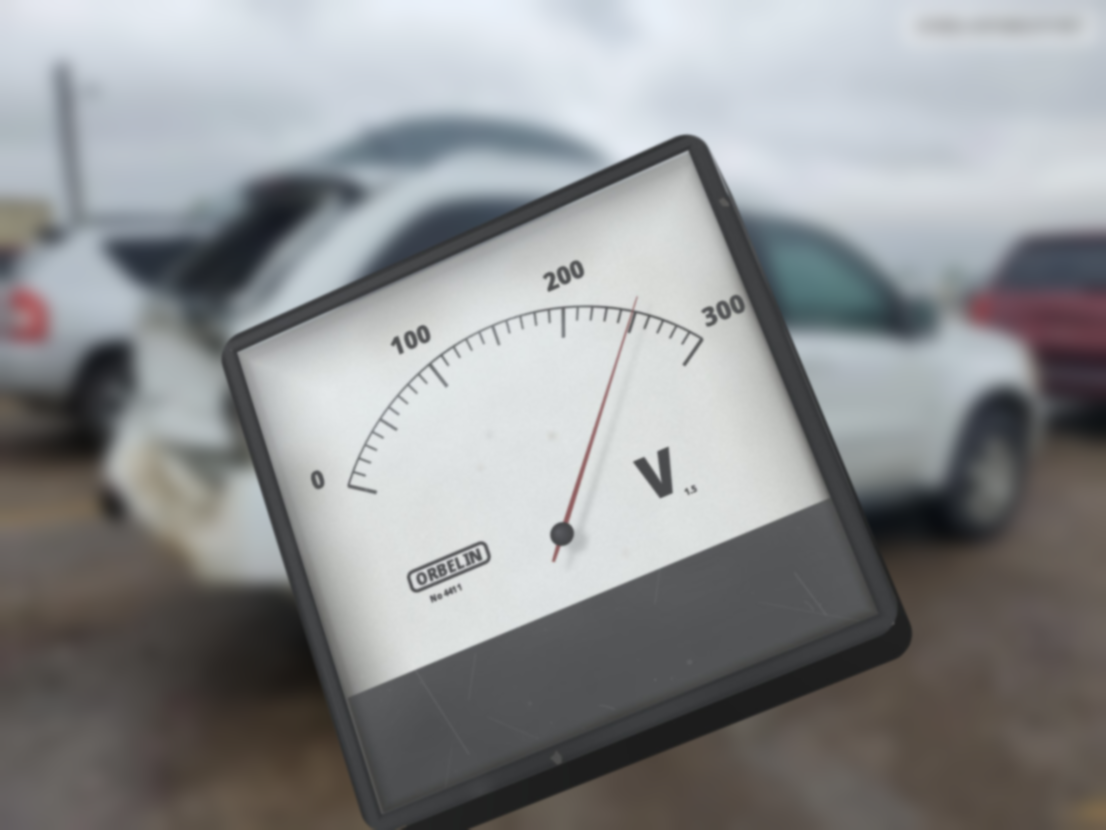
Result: 250
